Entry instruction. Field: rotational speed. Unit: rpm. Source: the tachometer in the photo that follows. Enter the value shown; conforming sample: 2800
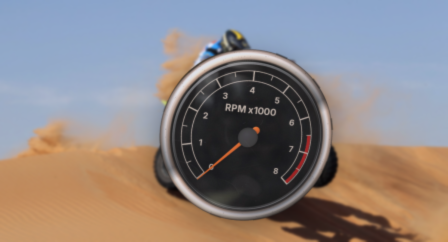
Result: 0
